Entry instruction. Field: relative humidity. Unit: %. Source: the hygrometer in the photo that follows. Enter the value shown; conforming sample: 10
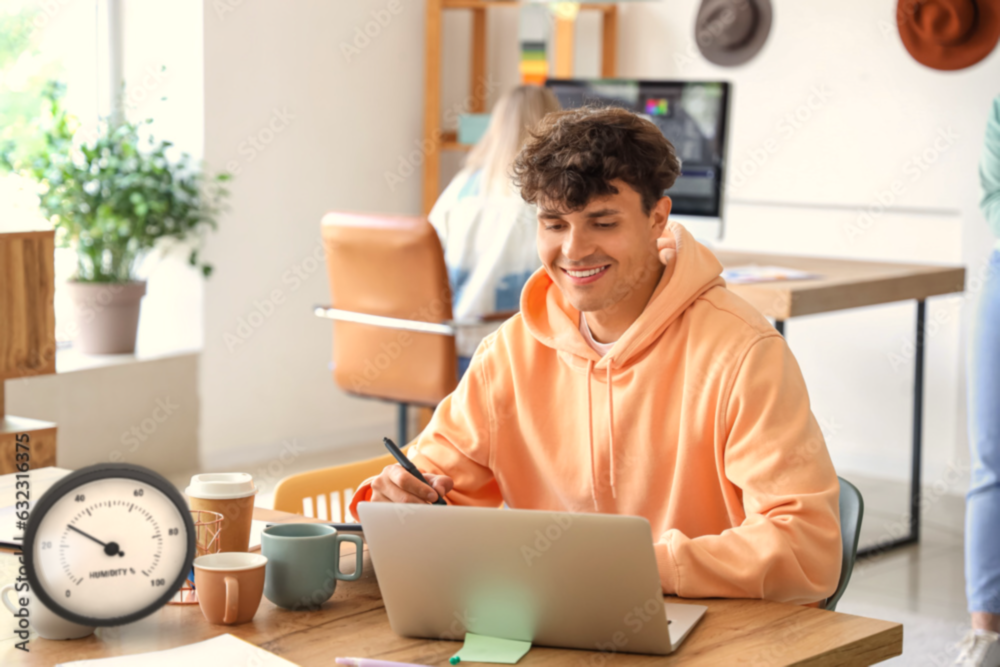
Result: 30
